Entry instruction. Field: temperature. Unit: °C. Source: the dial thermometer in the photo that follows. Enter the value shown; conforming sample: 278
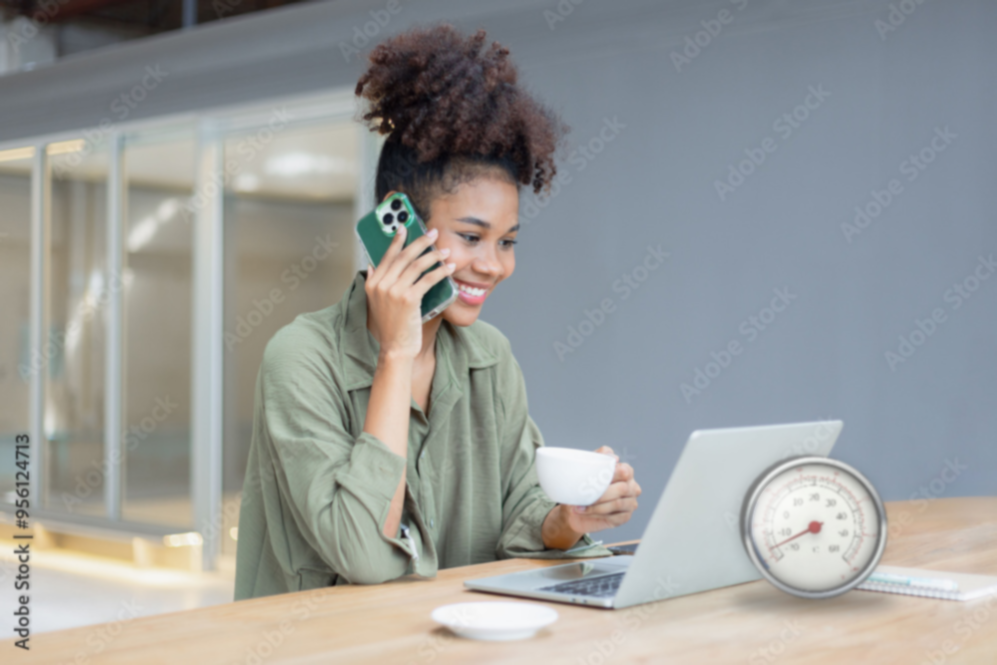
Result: -15
